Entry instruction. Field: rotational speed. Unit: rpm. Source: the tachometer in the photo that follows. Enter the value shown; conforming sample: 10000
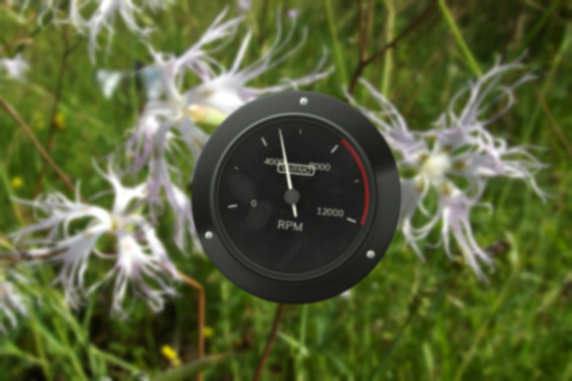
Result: 5000
